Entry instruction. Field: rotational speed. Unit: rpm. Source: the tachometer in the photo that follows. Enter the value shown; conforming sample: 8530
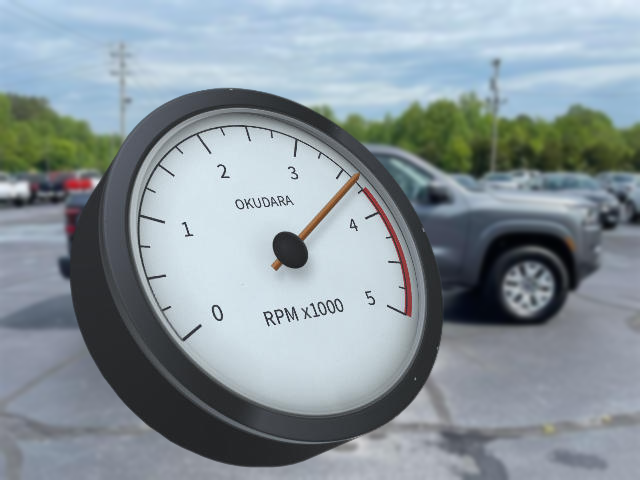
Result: 3625
